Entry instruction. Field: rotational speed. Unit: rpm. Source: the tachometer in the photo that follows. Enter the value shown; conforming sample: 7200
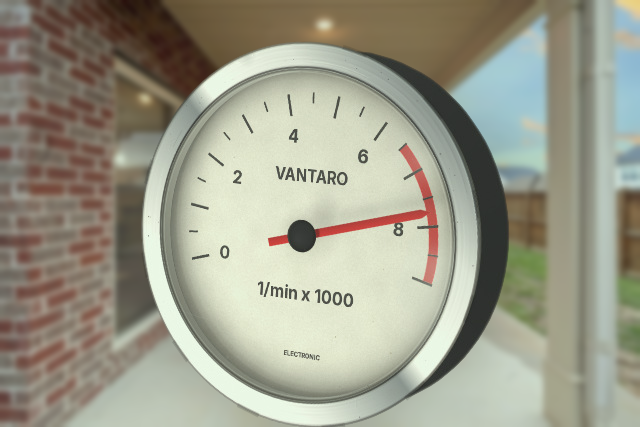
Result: 7750
